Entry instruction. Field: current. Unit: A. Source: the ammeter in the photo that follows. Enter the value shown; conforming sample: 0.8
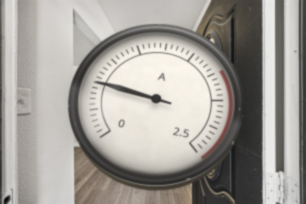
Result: 0.5
